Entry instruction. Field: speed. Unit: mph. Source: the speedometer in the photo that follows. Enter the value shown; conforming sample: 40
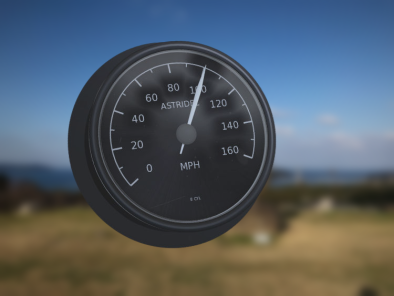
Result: 100
